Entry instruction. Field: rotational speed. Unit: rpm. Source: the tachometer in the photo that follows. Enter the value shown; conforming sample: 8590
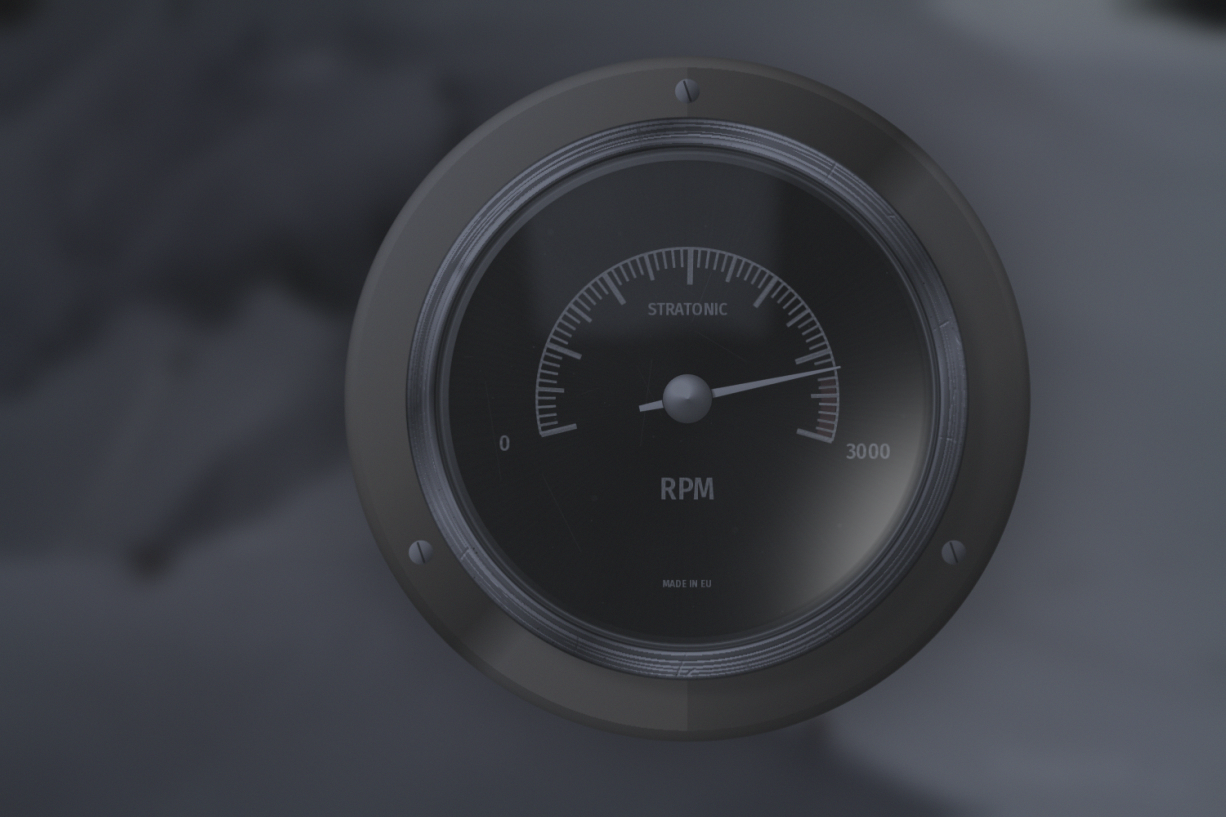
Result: 2600
